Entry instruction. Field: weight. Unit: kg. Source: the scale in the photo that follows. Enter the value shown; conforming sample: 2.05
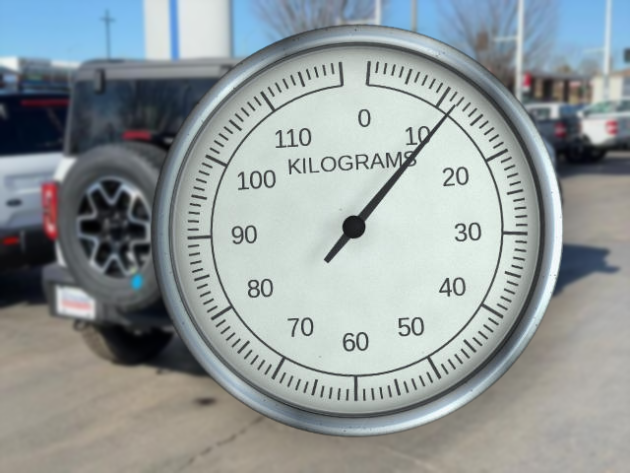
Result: 12
